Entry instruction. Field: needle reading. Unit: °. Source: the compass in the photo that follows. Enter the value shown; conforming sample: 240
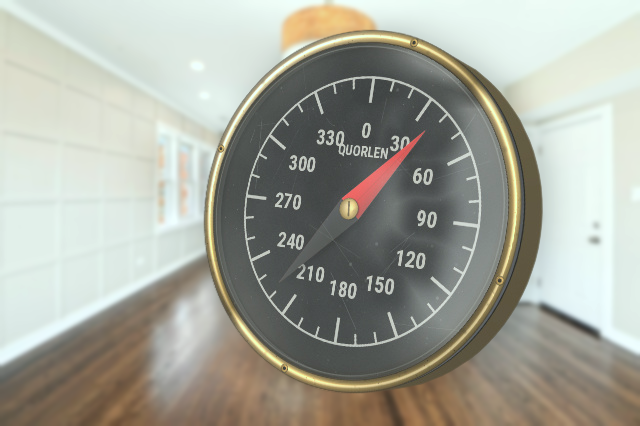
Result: 40
